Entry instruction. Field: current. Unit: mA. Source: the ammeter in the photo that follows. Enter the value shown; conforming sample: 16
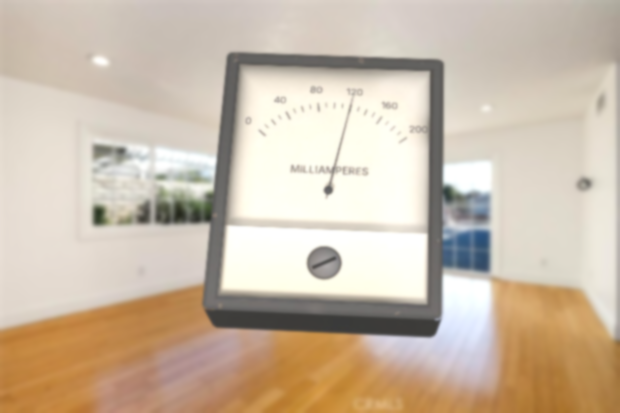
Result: 120
